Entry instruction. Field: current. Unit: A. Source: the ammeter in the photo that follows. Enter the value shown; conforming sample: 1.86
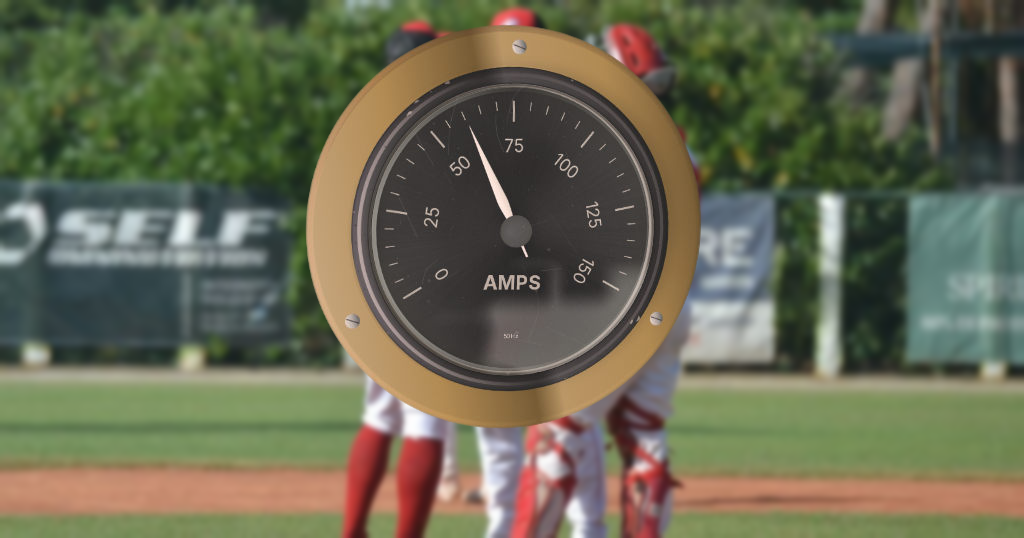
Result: 60
